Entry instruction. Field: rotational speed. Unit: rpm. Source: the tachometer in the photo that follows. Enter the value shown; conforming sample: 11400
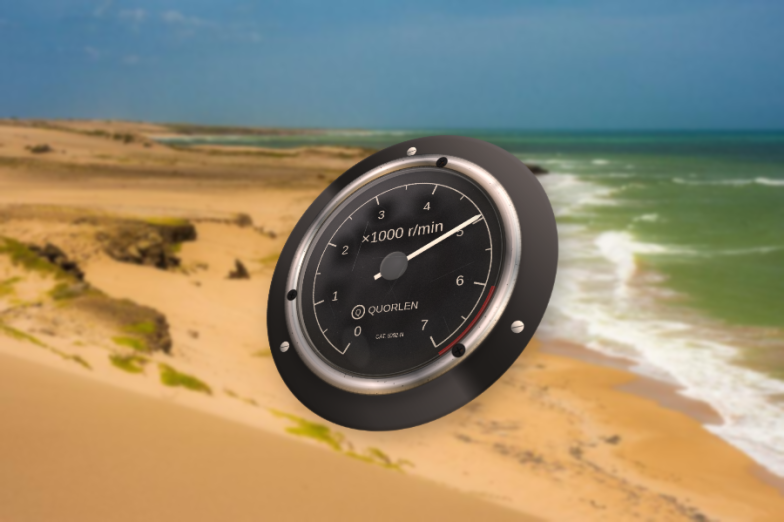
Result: 5000
